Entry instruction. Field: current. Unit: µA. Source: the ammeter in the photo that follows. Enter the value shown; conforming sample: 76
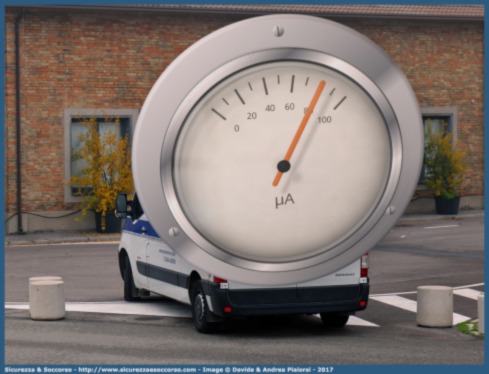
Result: 80
